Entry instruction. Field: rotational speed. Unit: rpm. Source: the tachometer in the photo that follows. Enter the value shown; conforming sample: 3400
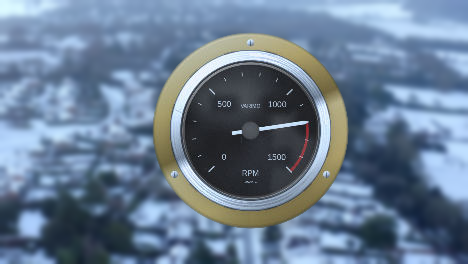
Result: 1200
